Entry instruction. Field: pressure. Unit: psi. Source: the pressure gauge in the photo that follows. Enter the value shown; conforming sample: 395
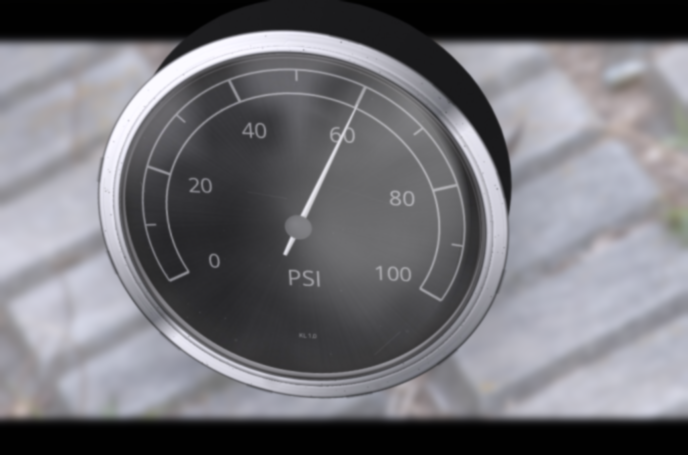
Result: 60
